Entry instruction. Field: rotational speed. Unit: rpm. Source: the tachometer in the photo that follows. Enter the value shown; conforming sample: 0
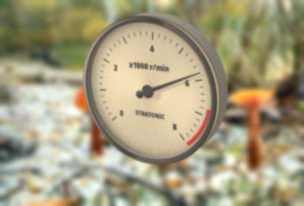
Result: 5800
